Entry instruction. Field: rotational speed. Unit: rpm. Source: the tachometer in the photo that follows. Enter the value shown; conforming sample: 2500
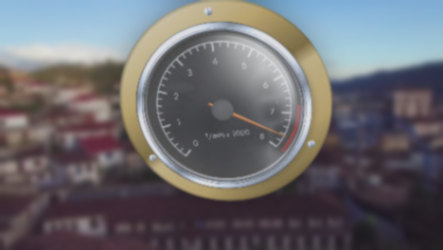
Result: 7600
